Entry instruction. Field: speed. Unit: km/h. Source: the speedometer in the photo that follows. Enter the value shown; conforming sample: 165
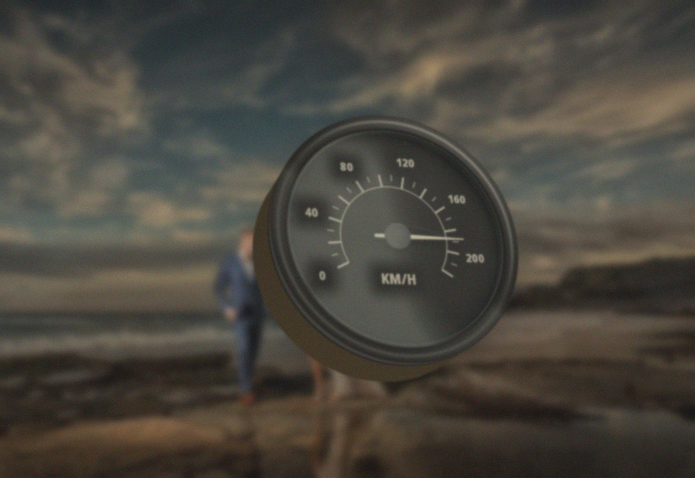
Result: 190
